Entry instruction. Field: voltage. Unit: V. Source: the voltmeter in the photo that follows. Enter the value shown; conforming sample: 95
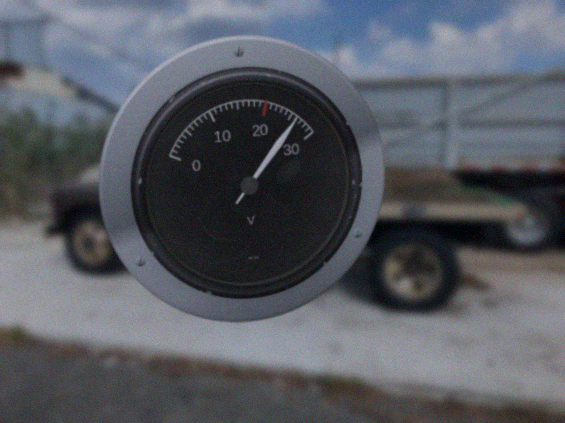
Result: 26
